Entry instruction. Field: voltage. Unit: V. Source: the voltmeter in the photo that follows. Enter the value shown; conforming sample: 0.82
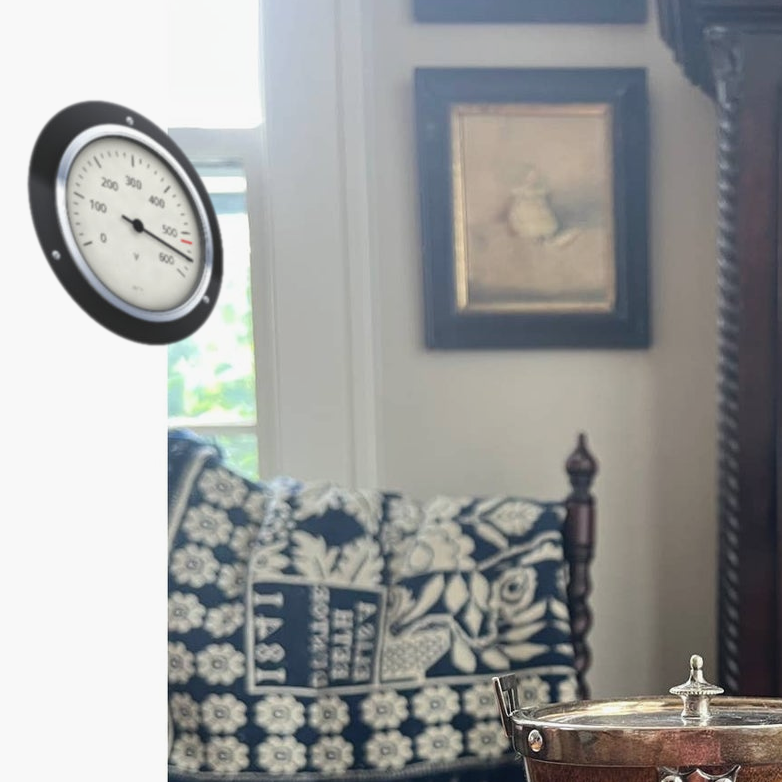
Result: 560
